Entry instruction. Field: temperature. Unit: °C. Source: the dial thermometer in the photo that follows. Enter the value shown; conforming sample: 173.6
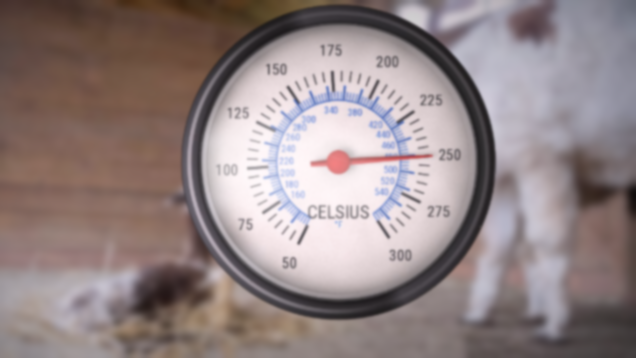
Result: 250
